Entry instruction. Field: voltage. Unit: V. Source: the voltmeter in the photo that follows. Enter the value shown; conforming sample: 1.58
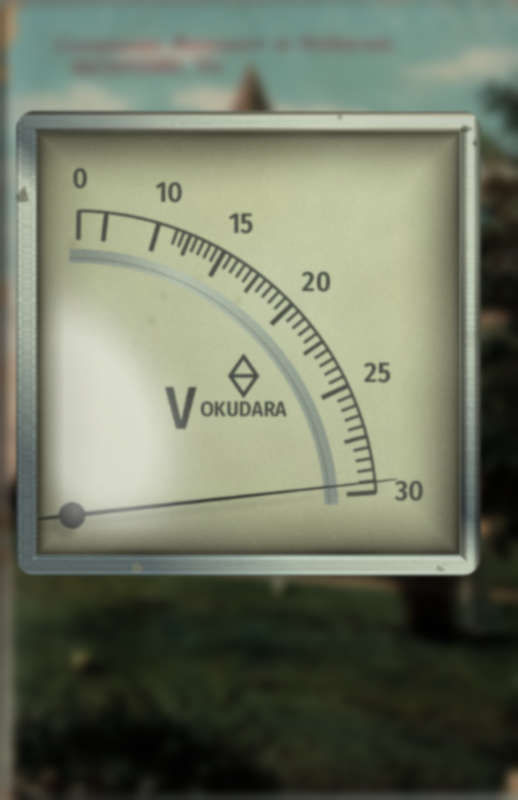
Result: 29.5
